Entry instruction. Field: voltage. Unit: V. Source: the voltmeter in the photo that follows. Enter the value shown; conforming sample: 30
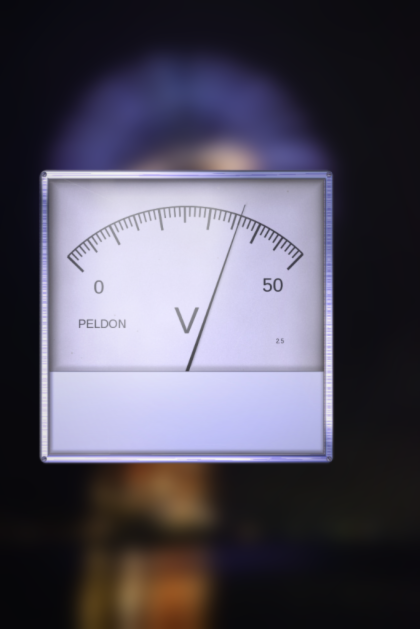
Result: 36
